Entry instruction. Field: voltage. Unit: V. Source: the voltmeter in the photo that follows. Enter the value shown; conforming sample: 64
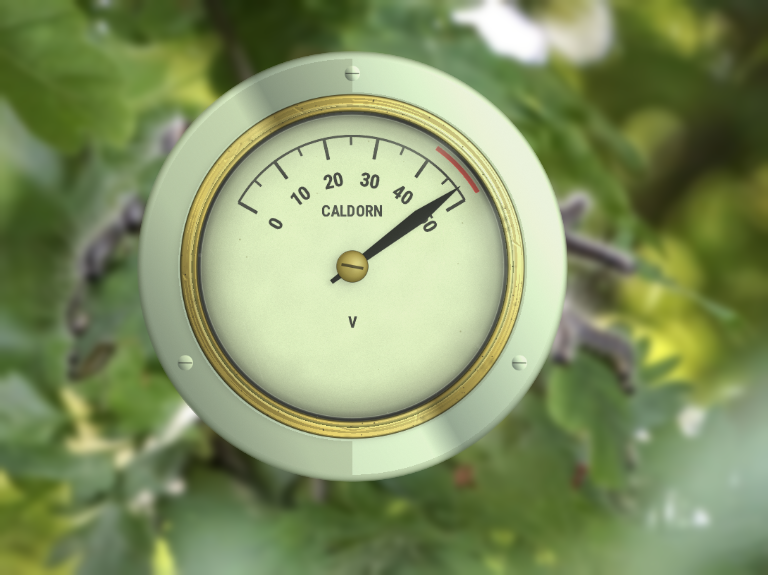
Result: 47.5
